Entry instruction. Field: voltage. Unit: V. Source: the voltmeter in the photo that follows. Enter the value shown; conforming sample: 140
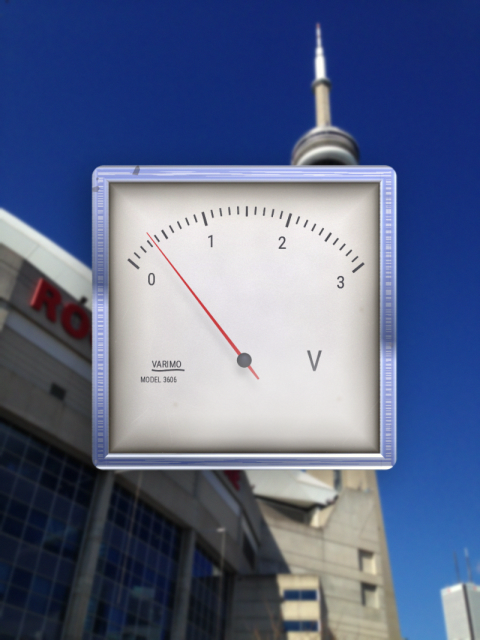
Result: 0.35
